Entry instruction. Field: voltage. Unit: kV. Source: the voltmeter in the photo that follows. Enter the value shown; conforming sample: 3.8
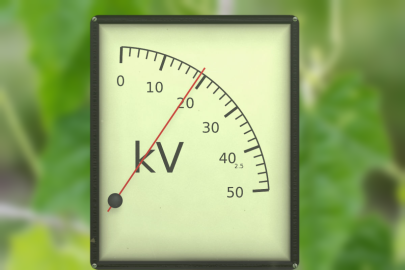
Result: 19
